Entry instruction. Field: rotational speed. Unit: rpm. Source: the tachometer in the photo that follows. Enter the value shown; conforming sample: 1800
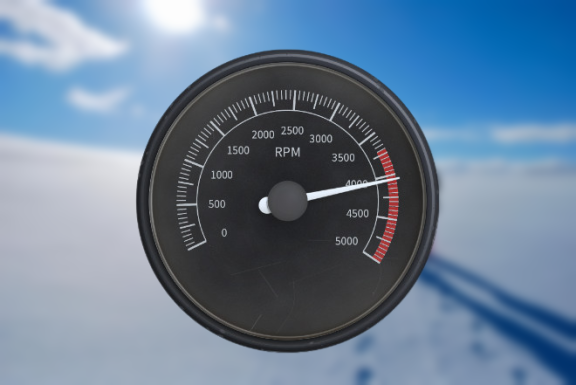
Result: 4050
